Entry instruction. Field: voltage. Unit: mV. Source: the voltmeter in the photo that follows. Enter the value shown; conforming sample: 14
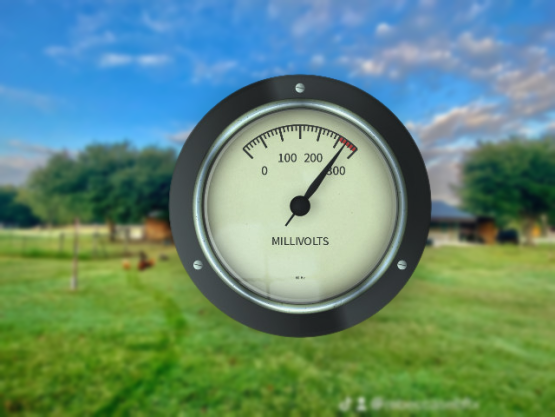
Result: 270
